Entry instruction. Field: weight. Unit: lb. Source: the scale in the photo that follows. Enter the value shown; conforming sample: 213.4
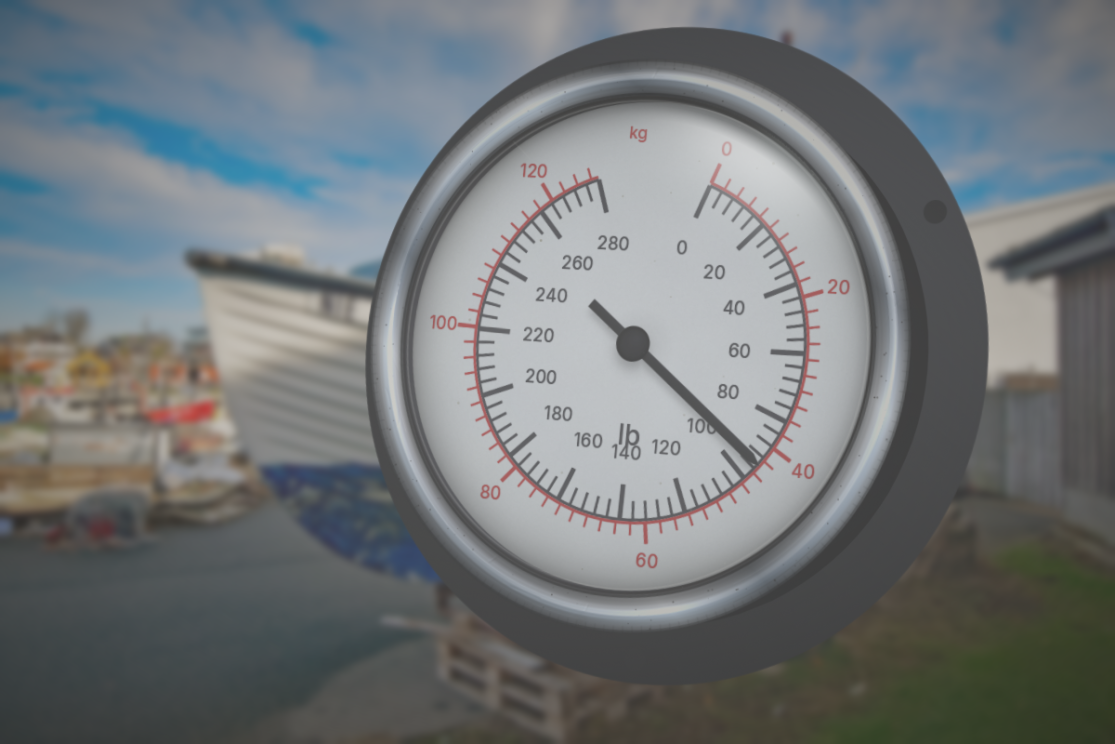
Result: 94
